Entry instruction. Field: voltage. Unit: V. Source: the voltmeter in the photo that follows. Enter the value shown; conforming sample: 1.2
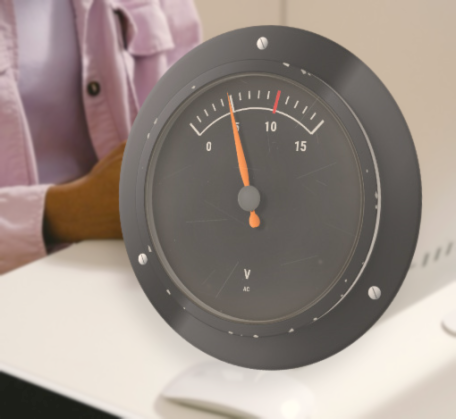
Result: 5
